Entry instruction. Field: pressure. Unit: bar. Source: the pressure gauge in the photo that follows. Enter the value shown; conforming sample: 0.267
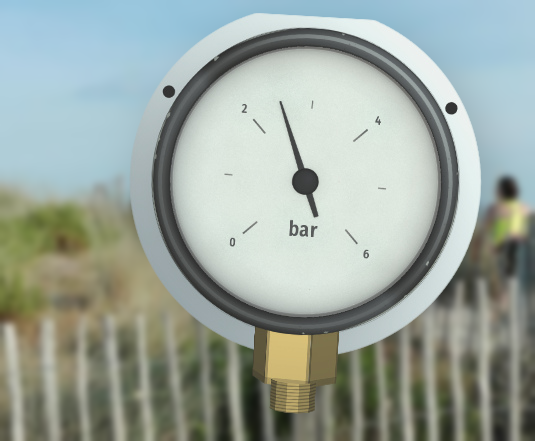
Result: 2.5
